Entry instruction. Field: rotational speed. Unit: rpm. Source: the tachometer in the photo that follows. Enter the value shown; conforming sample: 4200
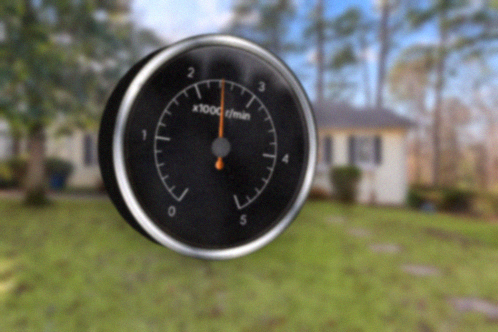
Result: 2400
